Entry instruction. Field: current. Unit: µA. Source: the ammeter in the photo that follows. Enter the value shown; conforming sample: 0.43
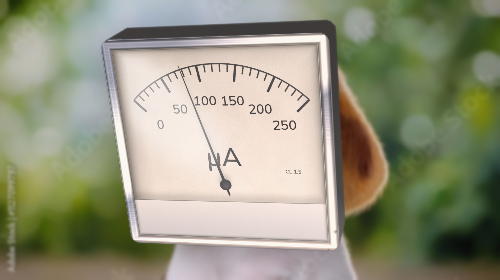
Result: 80
